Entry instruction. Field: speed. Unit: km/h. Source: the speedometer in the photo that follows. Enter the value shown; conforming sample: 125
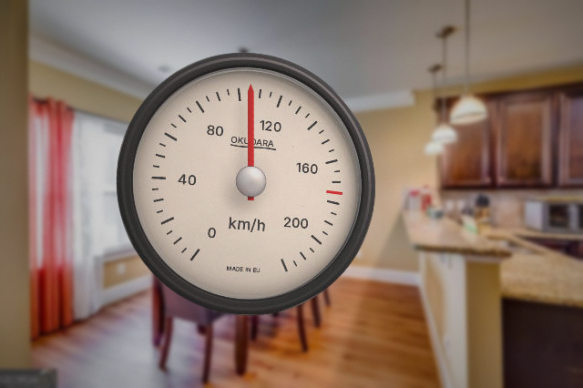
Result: 105
